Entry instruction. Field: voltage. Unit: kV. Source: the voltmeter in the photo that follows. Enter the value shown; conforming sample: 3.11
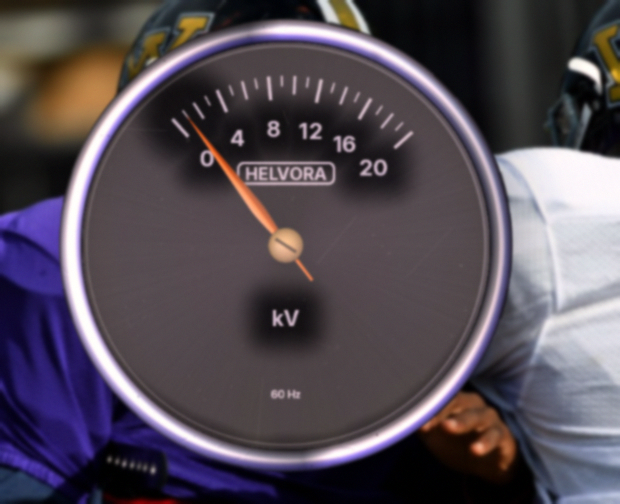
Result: 1
